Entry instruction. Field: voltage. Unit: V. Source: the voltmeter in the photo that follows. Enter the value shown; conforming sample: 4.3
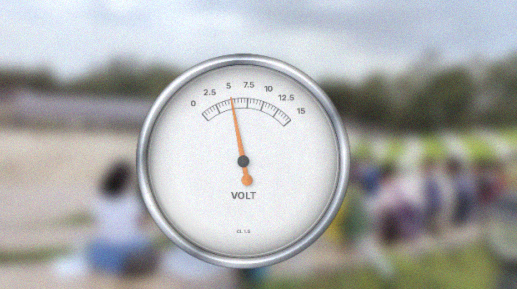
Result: 5
